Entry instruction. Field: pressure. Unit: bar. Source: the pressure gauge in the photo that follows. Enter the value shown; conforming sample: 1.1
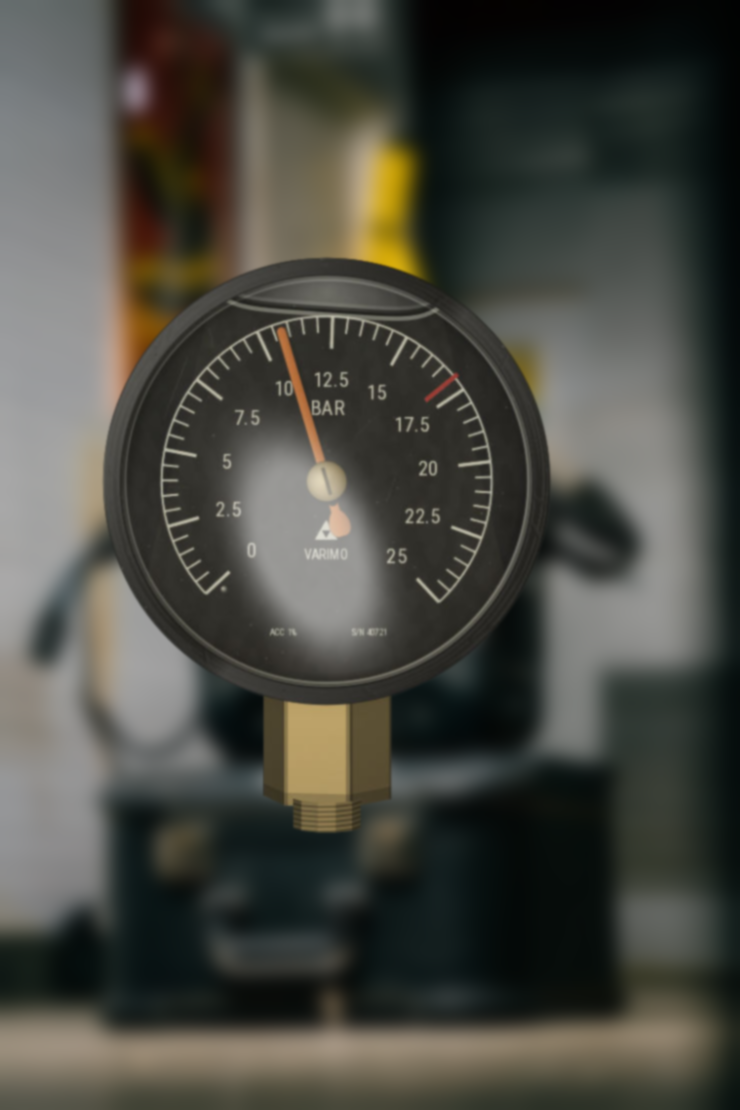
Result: 10.75
